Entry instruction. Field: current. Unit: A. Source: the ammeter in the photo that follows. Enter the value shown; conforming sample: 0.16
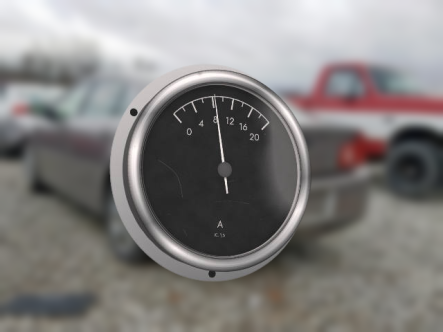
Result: 8
